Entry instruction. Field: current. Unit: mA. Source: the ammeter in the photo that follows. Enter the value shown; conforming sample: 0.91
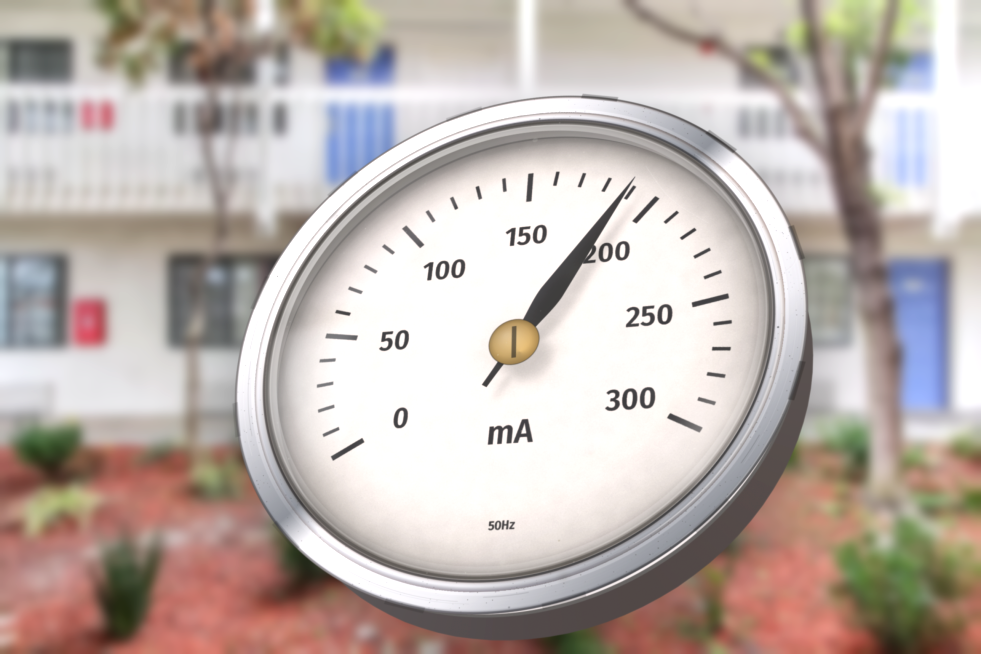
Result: 190
